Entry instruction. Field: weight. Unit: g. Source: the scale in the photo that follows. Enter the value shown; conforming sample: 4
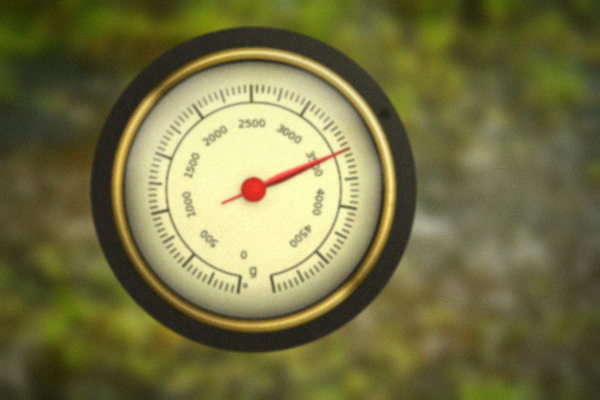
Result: 3500
